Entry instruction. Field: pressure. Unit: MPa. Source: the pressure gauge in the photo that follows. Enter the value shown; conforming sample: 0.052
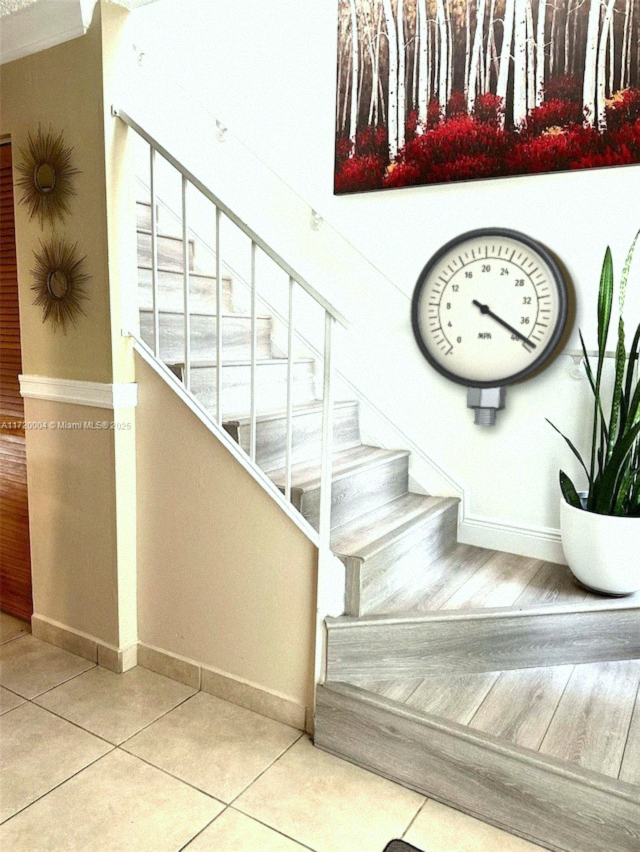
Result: 39
